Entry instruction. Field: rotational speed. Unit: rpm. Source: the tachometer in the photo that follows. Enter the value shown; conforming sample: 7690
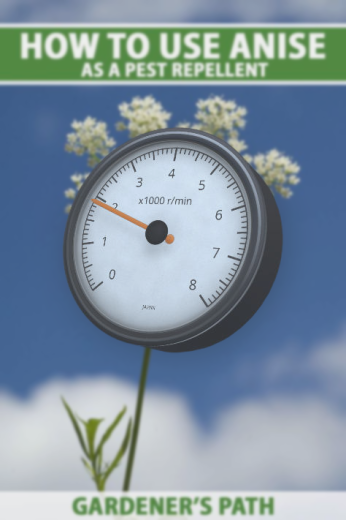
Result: 1900
